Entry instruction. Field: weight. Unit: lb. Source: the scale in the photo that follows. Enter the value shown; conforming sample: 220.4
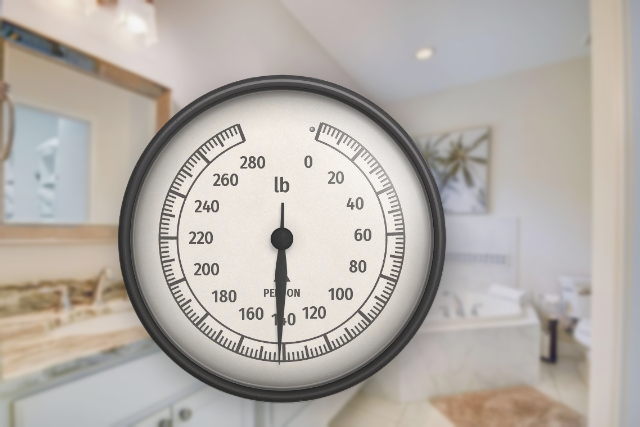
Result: 142
